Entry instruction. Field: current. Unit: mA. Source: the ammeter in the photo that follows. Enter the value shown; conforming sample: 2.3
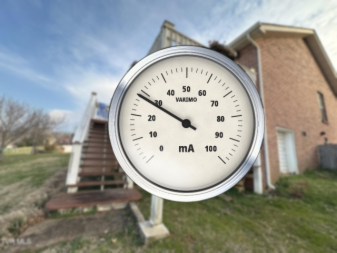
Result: 28
